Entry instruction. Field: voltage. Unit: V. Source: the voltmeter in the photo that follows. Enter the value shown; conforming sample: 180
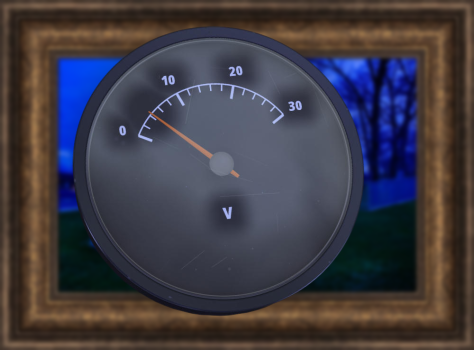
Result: 4
